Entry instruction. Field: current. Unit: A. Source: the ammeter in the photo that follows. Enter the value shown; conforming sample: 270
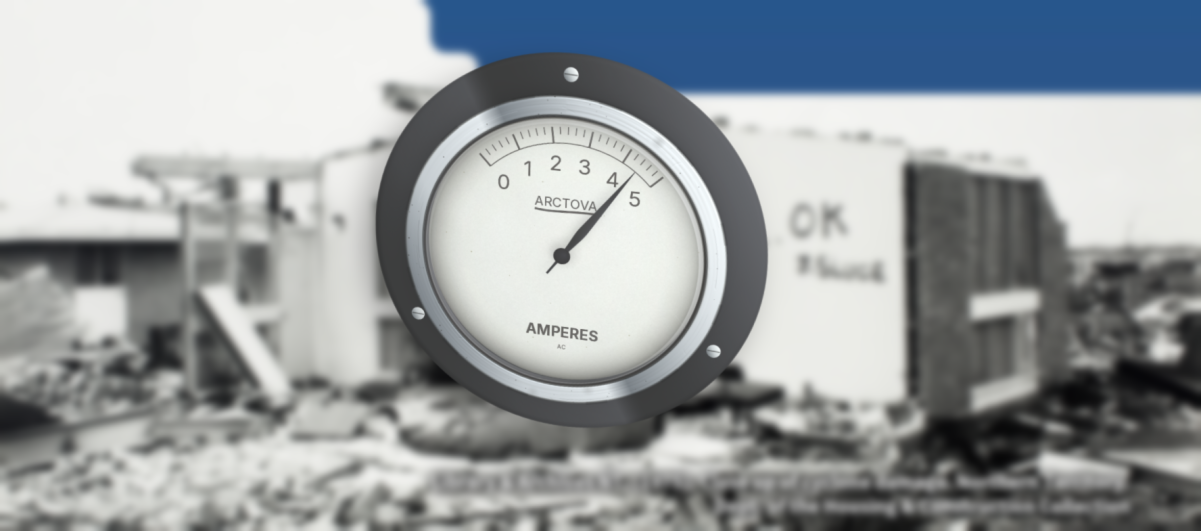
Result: 4.4
